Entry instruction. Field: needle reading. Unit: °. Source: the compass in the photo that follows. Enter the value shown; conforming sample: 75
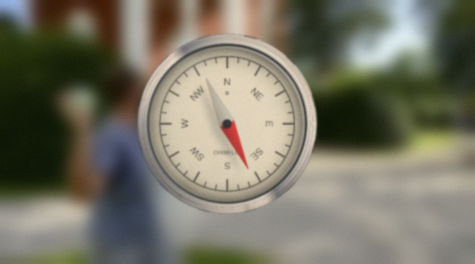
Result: 155
